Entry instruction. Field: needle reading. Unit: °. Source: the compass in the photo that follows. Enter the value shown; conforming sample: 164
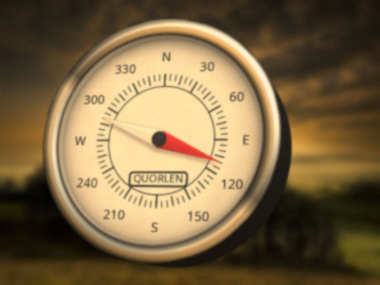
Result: 110
